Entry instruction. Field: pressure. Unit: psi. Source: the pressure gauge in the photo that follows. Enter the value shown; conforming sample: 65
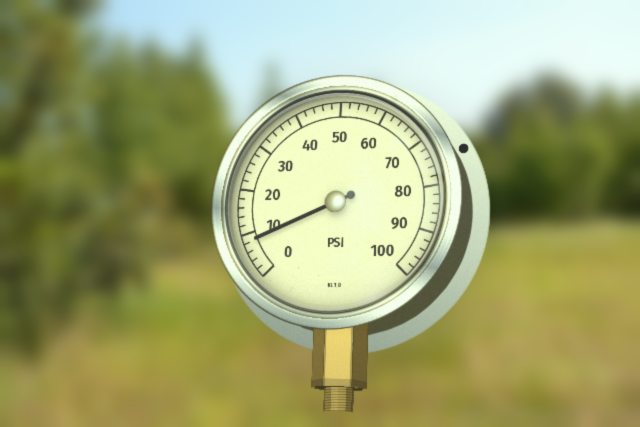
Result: 8
